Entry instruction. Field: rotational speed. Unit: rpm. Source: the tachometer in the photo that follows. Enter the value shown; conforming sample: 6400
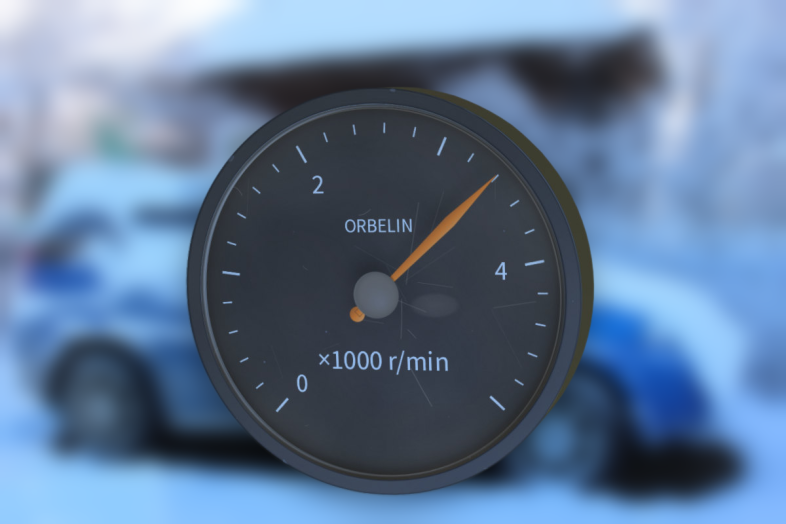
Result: 3400
